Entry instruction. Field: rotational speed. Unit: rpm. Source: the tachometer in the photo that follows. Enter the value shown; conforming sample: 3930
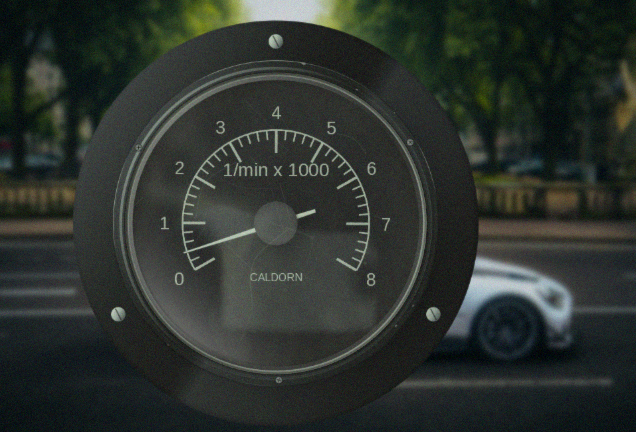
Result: 400
